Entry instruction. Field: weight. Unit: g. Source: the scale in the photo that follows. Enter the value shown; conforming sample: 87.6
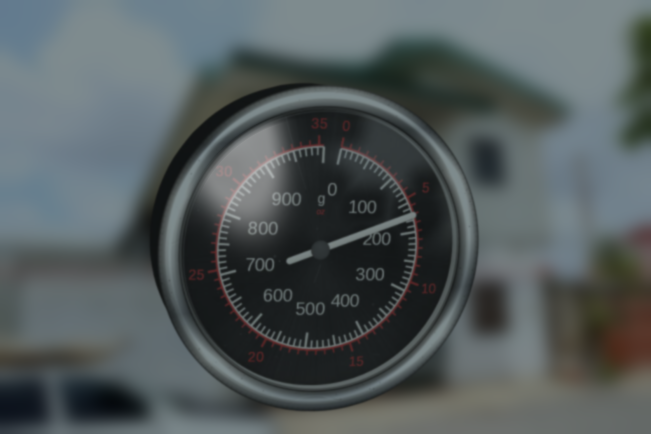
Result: 170
